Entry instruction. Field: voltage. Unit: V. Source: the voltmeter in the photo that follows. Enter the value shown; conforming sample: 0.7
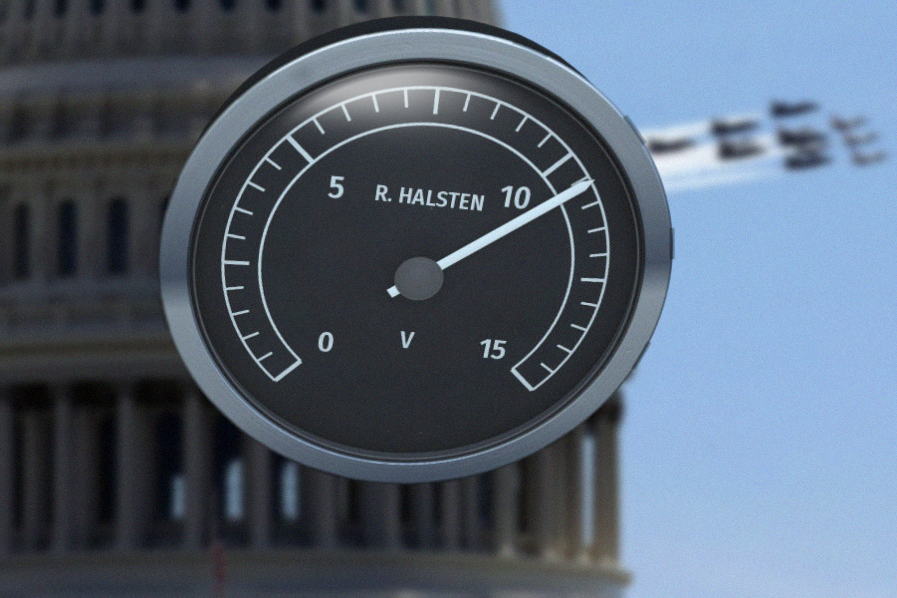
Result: 10.5
